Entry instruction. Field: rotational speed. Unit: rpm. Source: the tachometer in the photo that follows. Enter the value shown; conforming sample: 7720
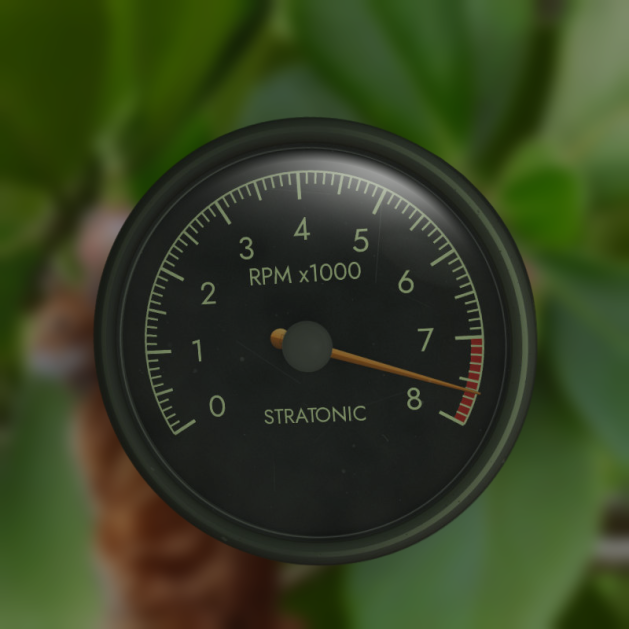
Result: 7600
